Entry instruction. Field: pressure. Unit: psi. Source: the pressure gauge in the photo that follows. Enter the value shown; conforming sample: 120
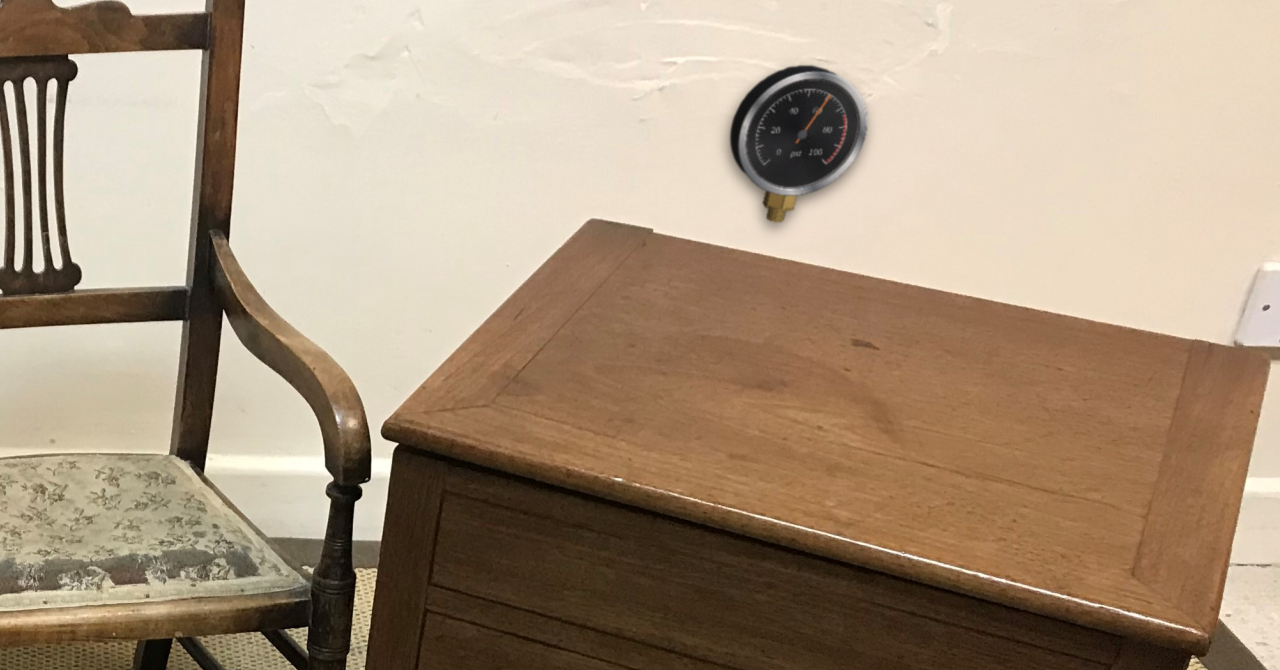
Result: 60
